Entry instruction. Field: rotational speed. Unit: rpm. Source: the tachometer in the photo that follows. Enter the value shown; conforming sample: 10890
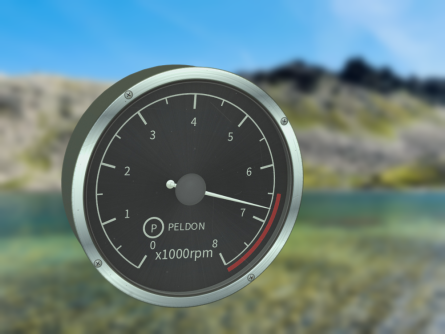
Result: 6750
